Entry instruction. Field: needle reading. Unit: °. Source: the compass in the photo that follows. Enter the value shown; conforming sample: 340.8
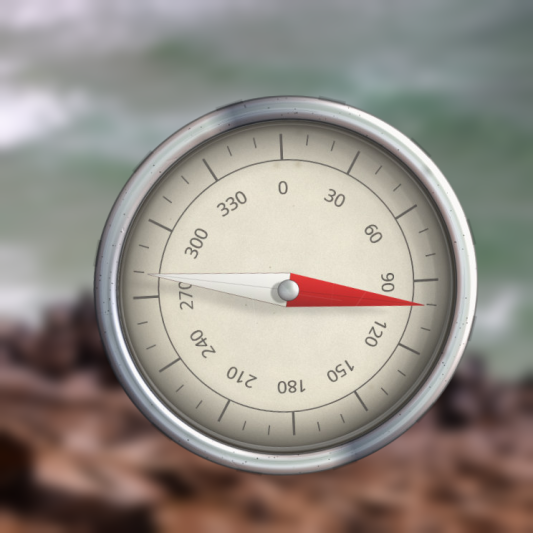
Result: 100
